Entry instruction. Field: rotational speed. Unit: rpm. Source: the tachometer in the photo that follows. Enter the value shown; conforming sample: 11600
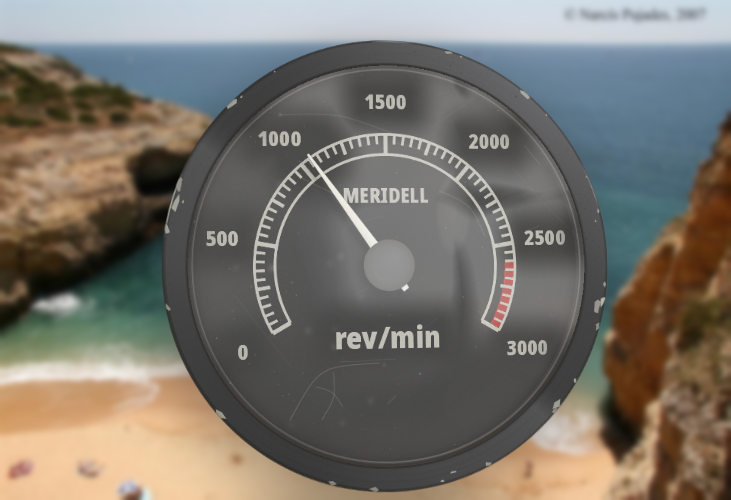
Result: 1050
